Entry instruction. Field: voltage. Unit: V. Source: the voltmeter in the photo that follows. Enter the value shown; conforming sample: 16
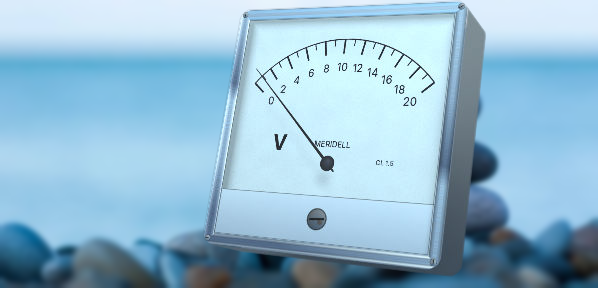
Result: 1
